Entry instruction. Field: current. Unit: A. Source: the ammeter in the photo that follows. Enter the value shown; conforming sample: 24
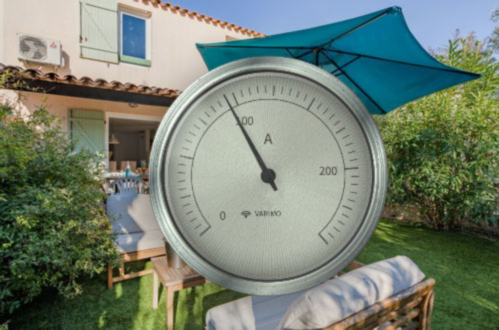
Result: 95
